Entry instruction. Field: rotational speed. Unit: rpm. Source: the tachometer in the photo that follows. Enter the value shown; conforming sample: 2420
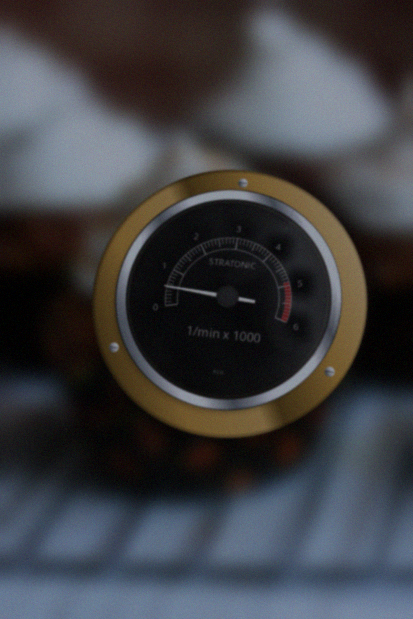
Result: 500
